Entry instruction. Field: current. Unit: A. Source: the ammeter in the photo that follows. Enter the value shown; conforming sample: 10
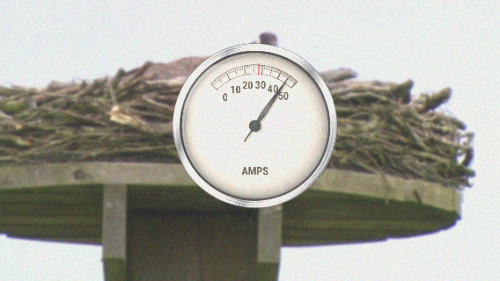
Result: 45
